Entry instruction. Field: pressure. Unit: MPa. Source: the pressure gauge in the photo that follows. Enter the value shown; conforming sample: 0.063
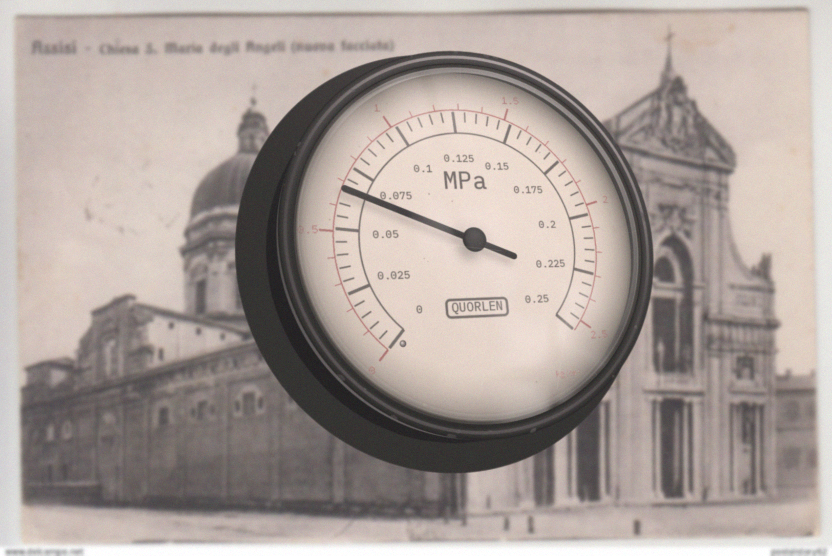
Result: 0.065
